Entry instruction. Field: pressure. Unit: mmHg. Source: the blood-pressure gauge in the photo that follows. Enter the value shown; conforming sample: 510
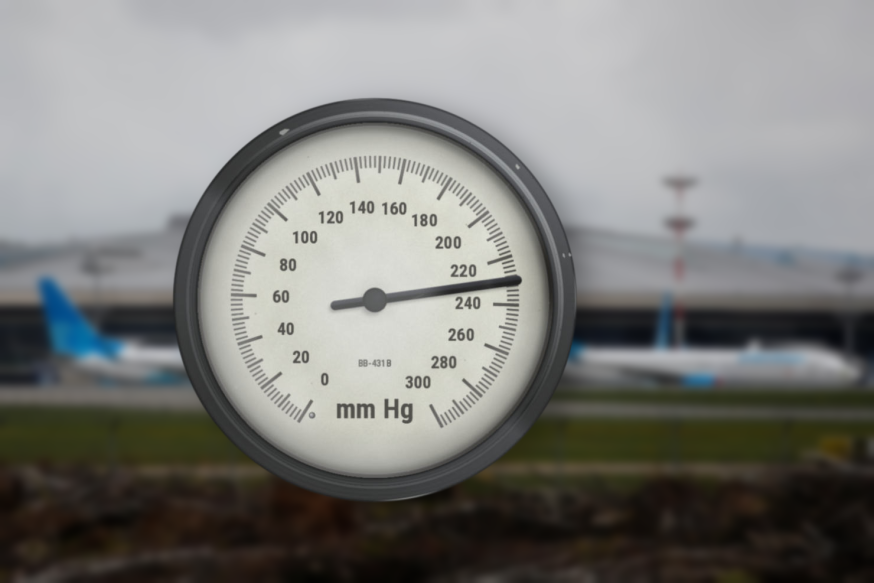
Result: 230
